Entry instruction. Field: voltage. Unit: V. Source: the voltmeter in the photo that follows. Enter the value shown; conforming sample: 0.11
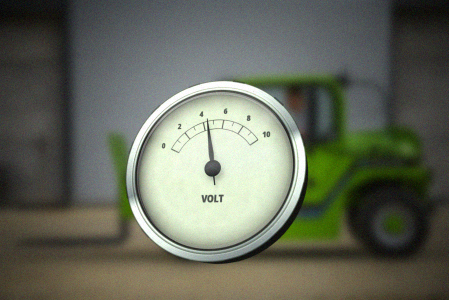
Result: 4.5
